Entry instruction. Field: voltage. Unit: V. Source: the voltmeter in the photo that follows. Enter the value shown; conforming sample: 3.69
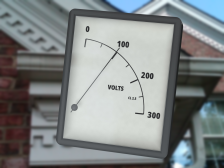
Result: 100
